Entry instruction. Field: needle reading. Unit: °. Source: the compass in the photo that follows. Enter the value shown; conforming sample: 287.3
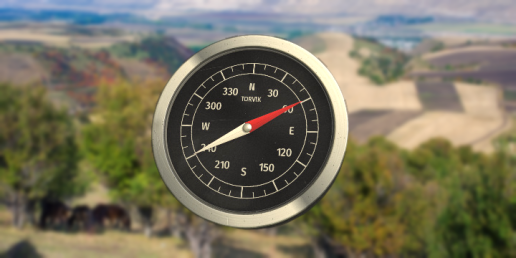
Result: 60
